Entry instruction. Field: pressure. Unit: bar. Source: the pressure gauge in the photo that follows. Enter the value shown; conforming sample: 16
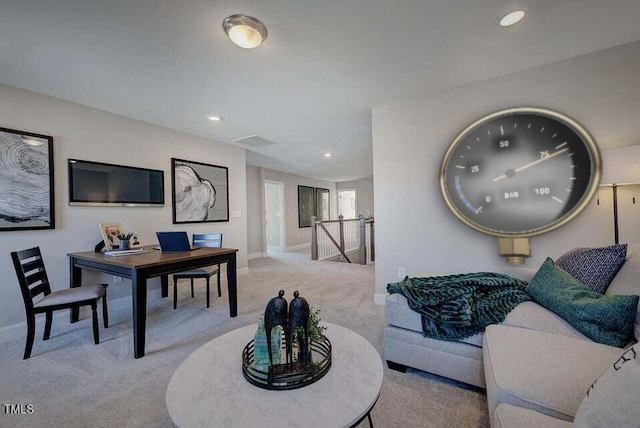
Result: 77.5
